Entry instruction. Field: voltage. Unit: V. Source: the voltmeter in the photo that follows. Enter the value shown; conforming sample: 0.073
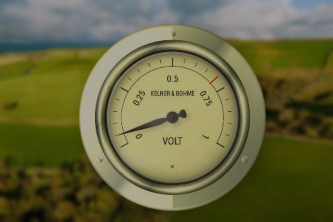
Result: 0.05
